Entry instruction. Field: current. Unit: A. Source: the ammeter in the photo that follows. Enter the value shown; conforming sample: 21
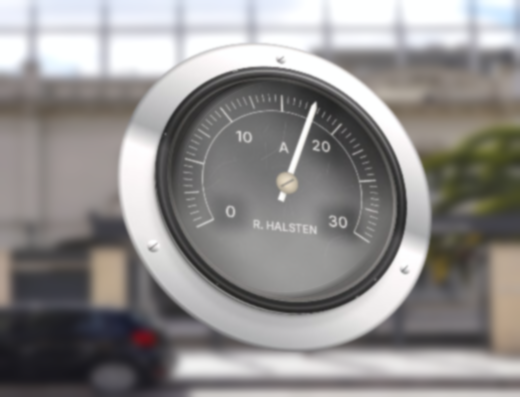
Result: 17.5
